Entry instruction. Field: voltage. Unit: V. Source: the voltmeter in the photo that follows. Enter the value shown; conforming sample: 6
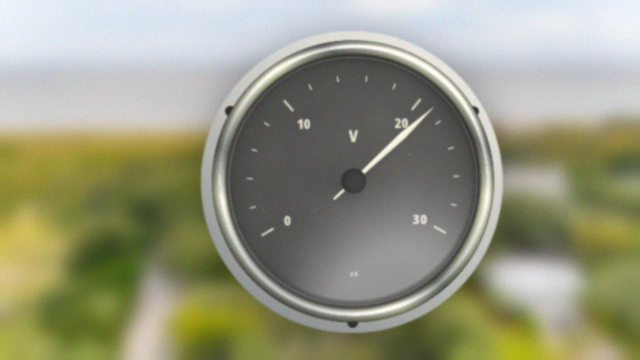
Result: 21
